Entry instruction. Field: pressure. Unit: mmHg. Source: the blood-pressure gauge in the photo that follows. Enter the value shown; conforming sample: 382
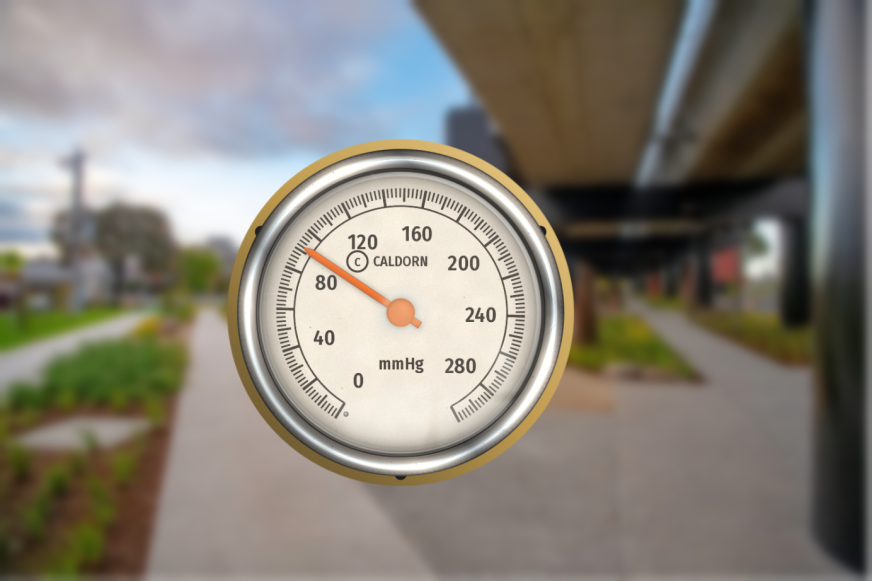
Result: 92
